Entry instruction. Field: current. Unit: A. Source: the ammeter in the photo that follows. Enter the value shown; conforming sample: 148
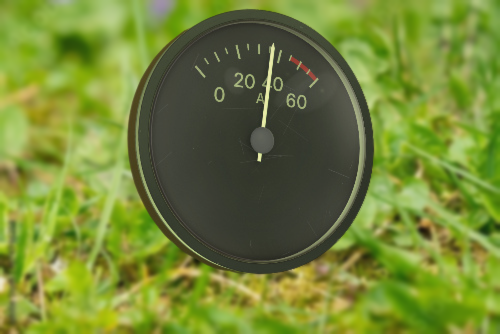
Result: 35
